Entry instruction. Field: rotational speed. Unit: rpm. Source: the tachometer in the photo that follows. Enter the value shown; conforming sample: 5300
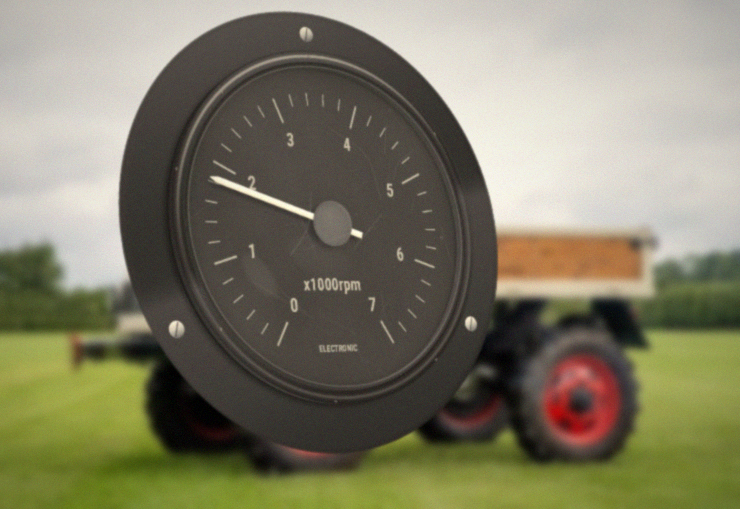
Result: 1800
